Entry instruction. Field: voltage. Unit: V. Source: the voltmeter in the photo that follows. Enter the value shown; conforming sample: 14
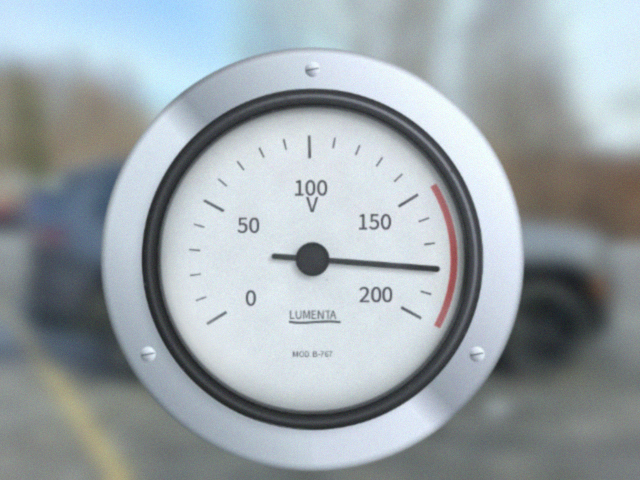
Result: 180
